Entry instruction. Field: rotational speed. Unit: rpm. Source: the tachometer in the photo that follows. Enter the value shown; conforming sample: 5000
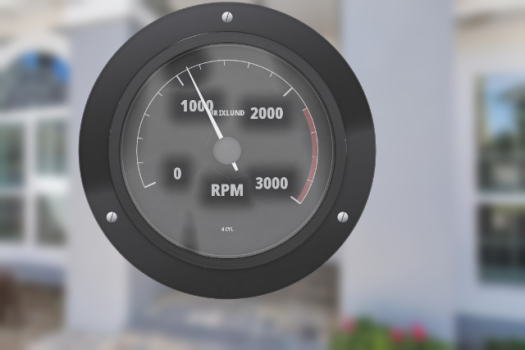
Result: 1100
